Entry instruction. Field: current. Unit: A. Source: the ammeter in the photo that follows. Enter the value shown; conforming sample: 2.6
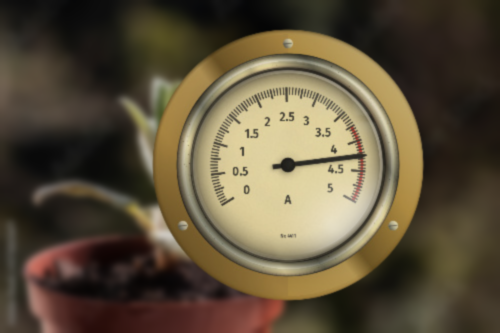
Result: 4.25
